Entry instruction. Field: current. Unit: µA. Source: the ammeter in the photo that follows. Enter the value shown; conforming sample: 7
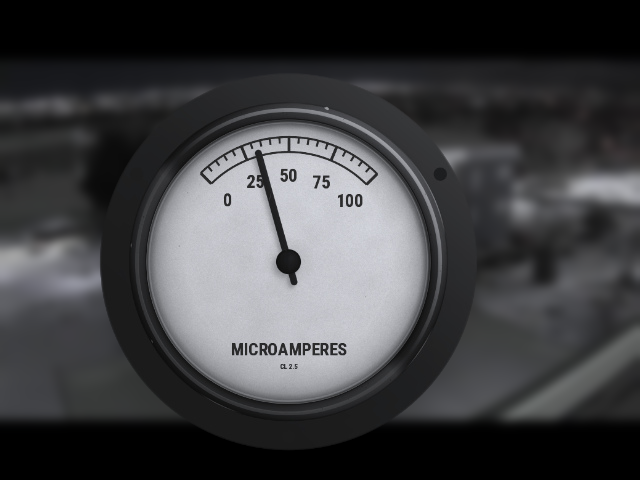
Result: 32.5
